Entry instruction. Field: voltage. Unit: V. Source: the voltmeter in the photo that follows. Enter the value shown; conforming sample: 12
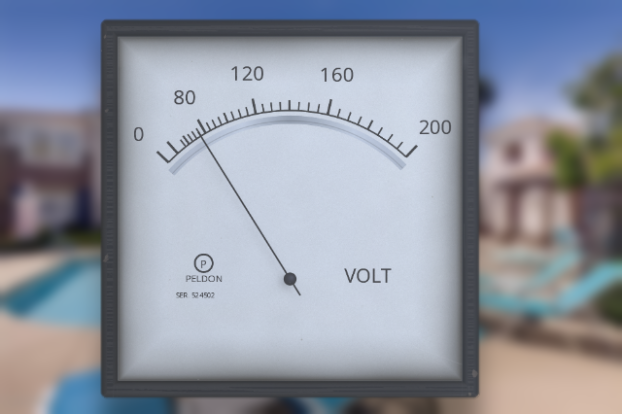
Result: 75
